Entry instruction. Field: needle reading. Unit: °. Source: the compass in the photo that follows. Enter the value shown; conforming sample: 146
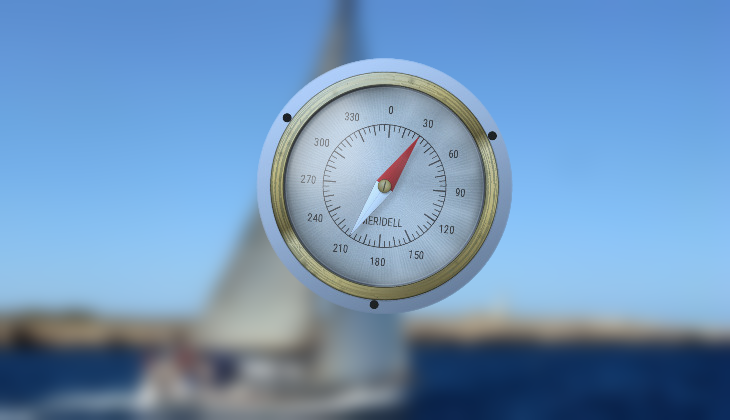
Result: 30
